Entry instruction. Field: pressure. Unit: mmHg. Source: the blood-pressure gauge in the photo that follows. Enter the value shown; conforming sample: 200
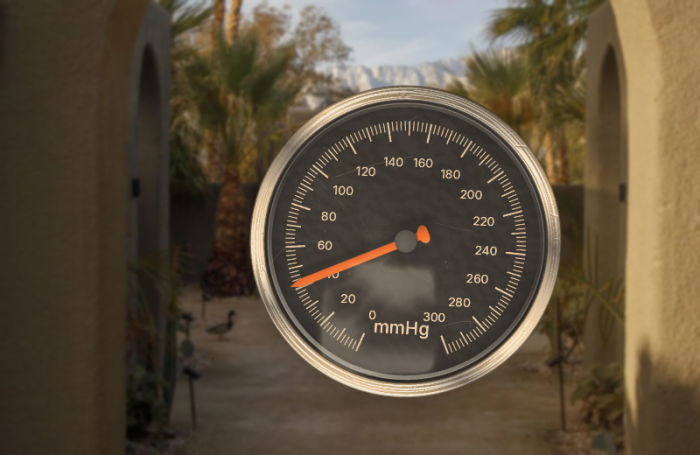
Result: 42
